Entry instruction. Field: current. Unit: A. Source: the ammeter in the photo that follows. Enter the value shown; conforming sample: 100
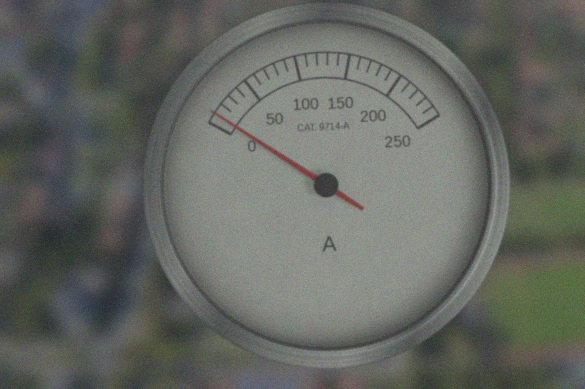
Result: 10
